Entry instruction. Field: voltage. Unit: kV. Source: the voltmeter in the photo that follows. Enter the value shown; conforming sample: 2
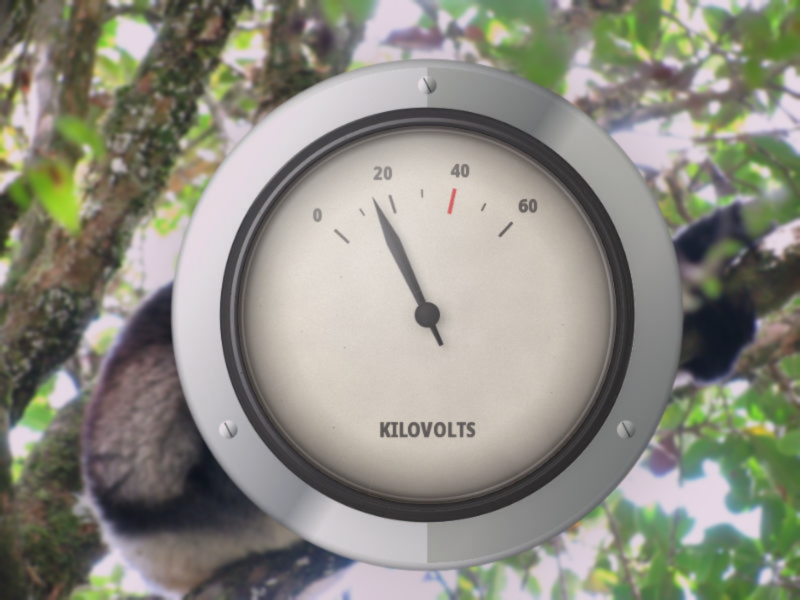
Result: 15
